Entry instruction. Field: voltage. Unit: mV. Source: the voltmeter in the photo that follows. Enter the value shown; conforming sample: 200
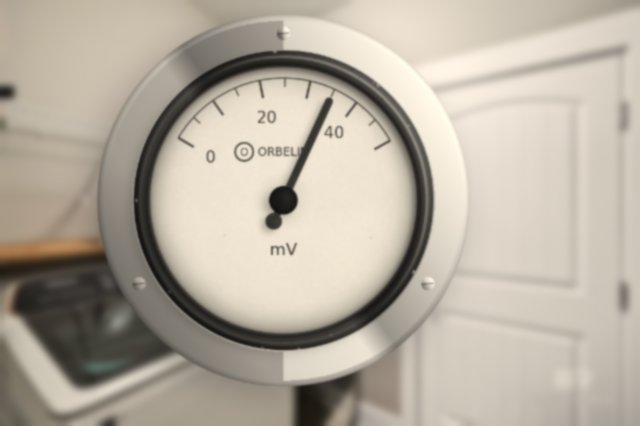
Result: 35
